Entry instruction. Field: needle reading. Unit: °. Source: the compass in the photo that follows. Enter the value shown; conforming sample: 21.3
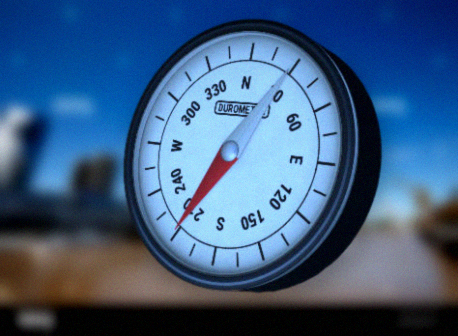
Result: 210
